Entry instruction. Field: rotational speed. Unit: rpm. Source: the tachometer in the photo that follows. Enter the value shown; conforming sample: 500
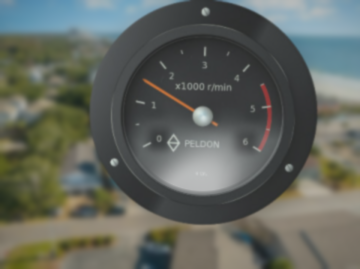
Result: 1500
